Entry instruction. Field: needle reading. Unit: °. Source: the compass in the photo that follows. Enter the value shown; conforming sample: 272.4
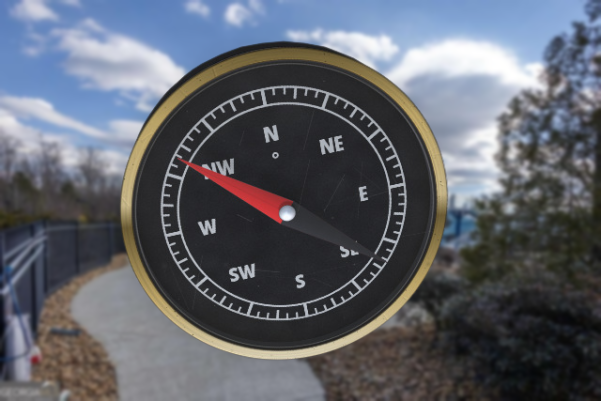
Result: 310
